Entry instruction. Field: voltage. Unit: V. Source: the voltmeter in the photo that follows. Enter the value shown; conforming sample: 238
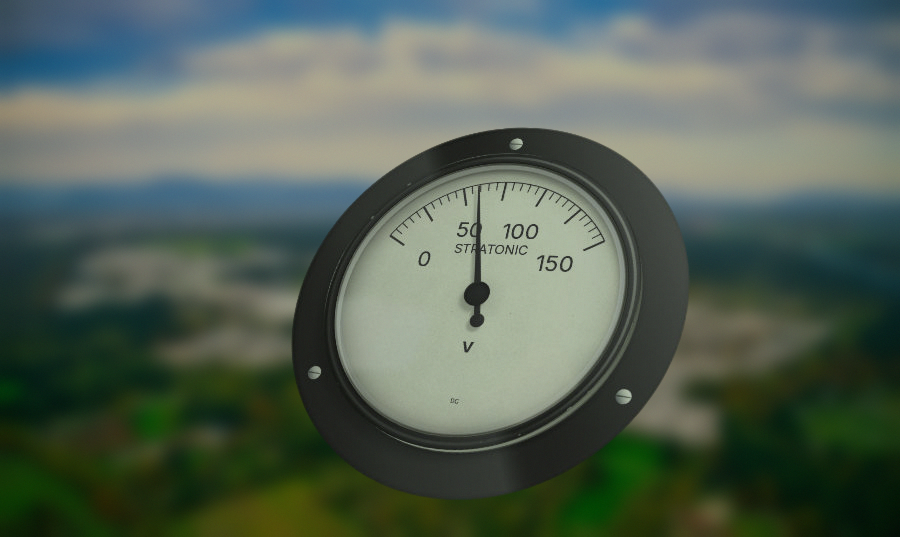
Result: 60
